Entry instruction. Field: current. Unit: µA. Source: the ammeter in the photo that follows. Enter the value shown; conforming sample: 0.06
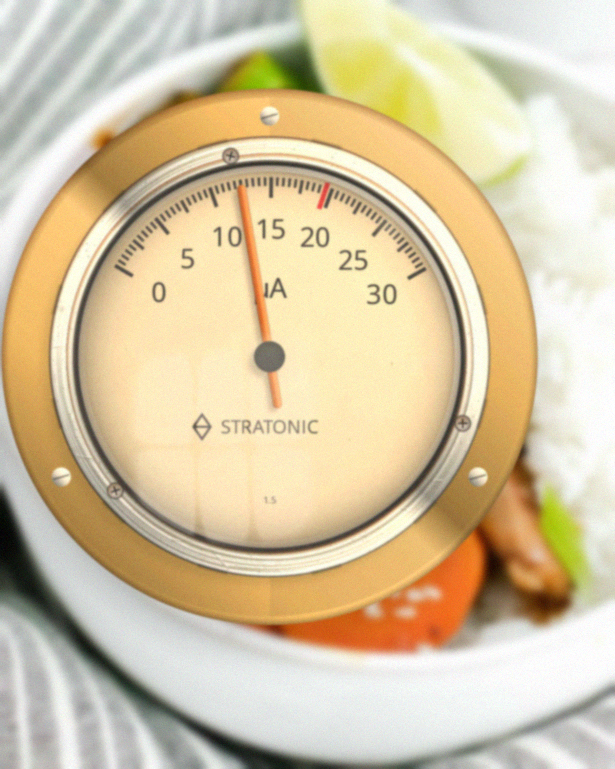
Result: 12.5
